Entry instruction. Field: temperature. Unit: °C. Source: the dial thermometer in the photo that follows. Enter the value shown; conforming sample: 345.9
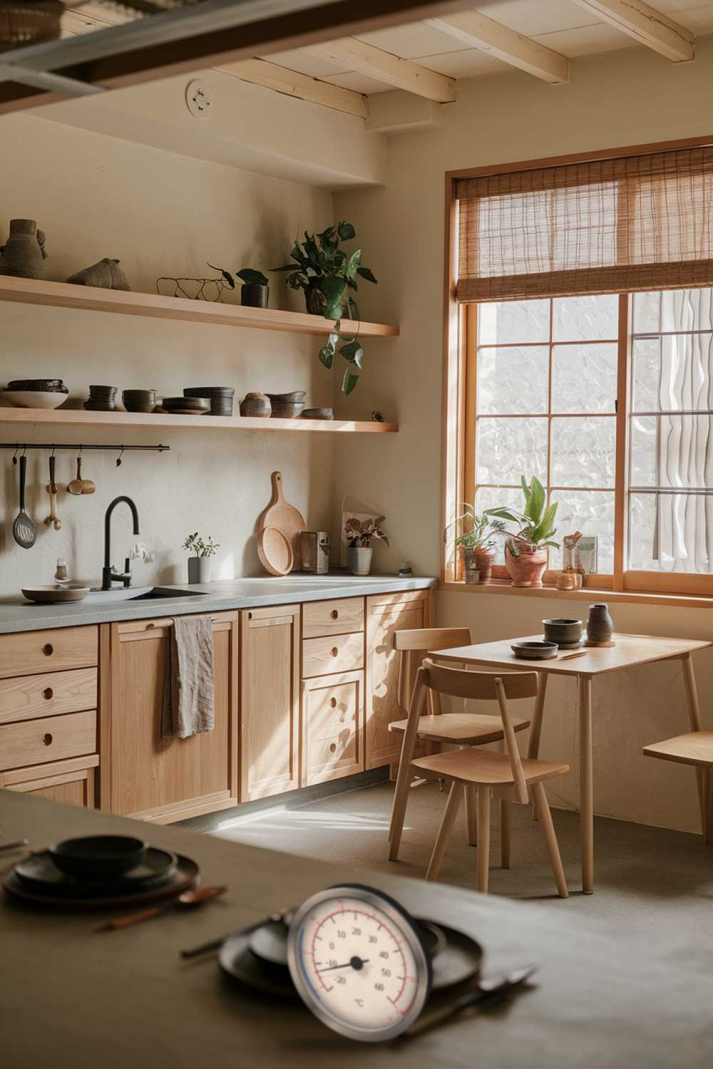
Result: -12.5
